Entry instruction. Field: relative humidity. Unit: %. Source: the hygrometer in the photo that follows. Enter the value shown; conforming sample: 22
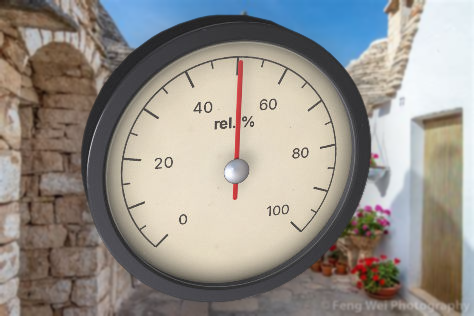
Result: 50
